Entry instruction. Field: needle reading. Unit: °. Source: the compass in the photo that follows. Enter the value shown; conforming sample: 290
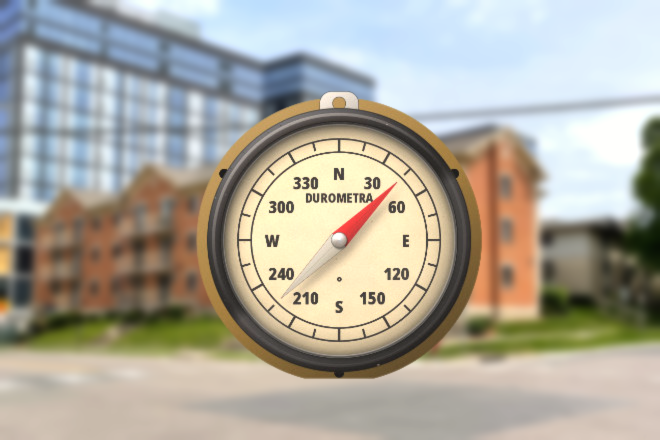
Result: 45
